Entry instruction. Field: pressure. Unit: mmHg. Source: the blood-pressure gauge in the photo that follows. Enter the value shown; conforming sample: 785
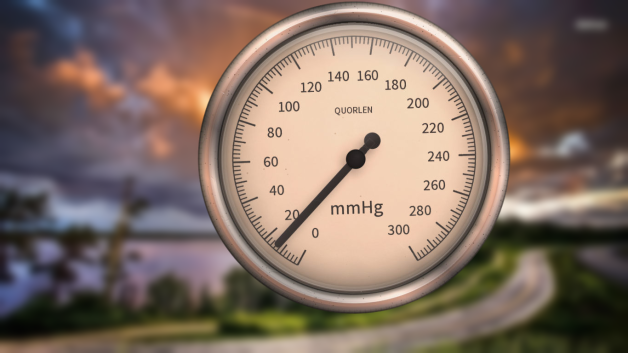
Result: 14
